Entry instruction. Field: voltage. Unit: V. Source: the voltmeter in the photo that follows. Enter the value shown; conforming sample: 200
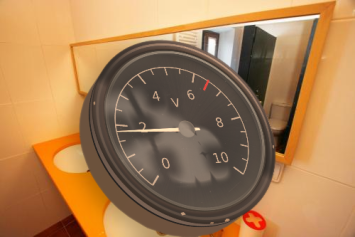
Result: 1.75
